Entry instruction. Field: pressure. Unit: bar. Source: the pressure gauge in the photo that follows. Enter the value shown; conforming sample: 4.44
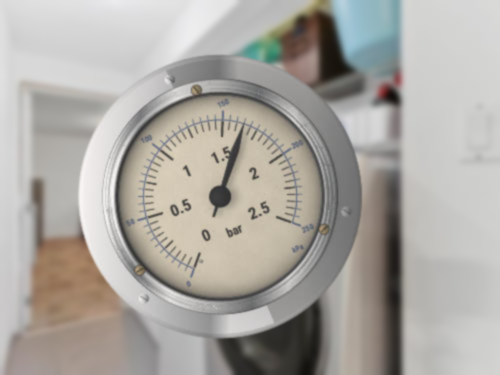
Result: 1.65
